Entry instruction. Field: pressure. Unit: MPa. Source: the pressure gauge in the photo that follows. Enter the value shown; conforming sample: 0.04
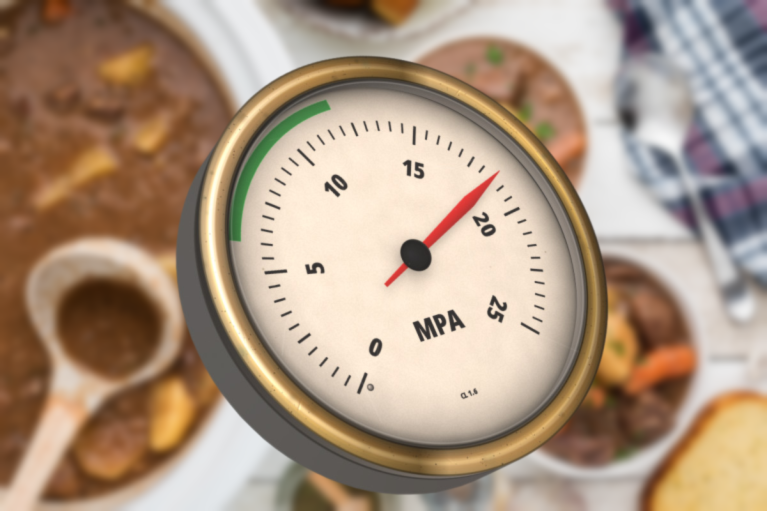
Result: 18.5
